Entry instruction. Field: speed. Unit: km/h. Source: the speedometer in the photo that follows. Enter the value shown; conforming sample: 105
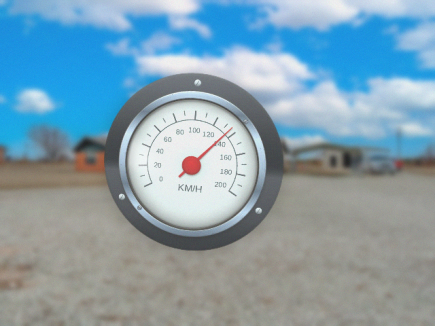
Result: 135
